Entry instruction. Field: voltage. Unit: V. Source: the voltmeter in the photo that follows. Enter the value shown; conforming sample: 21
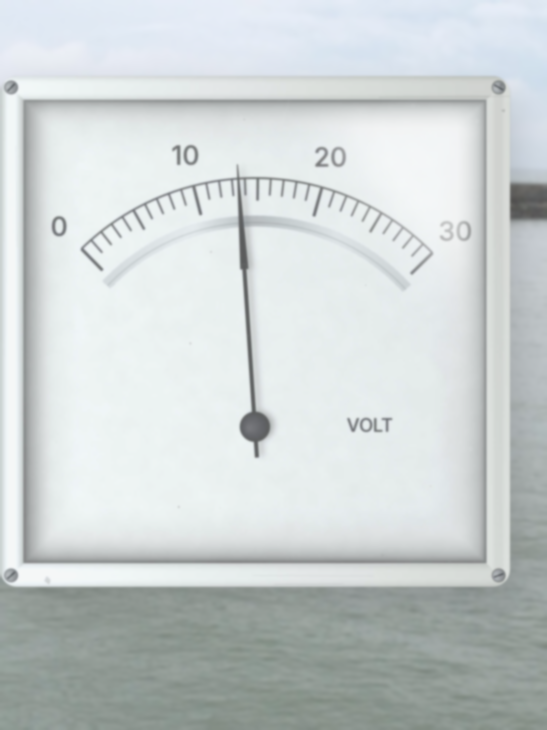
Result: 13.5
